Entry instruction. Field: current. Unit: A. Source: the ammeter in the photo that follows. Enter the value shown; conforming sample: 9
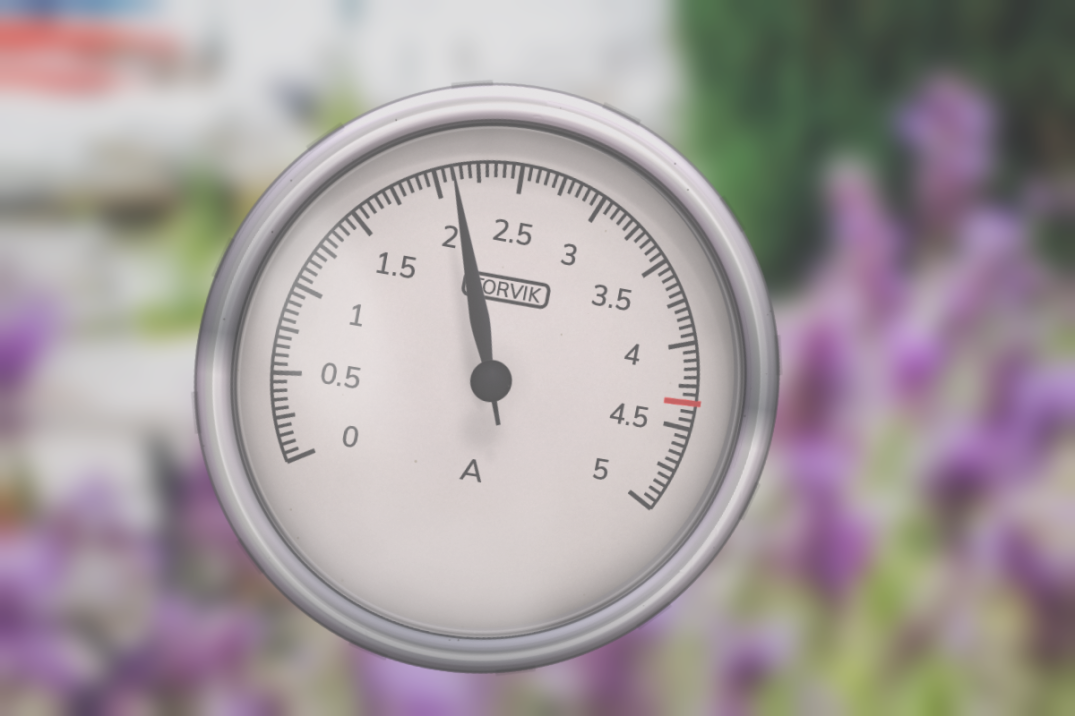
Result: 2.1
